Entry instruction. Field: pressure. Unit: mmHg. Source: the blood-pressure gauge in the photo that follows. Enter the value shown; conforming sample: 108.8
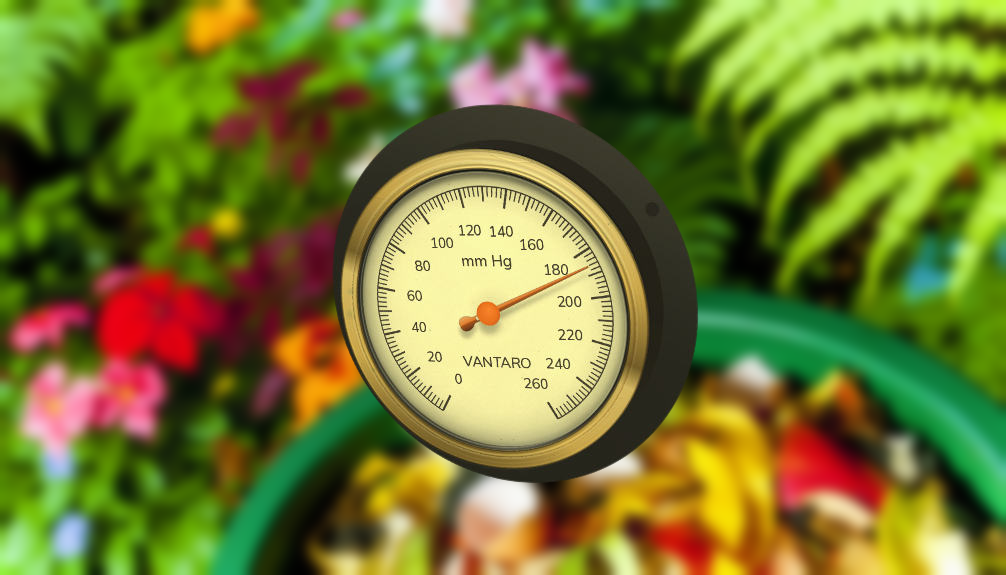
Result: 186
